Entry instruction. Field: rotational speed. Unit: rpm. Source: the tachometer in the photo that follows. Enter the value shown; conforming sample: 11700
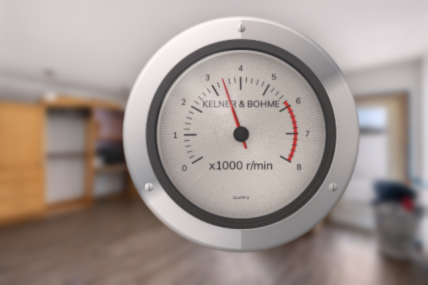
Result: 3400
